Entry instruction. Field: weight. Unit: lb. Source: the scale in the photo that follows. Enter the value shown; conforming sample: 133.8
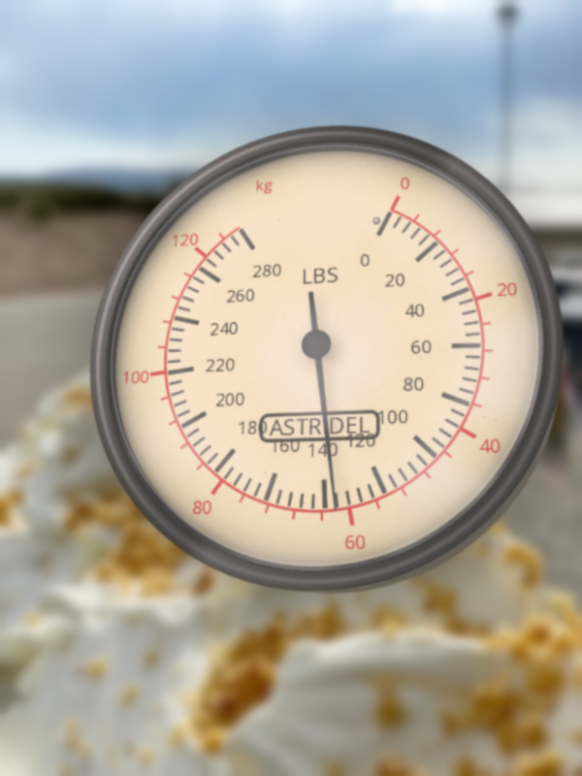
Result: 136
